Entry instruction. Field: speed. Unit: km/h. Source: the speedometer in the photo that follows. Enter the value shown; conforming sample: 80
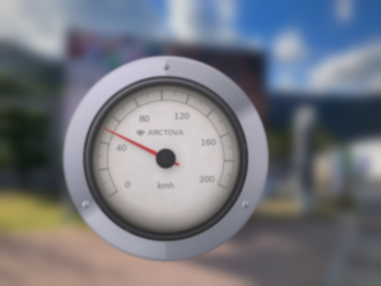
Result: 50
